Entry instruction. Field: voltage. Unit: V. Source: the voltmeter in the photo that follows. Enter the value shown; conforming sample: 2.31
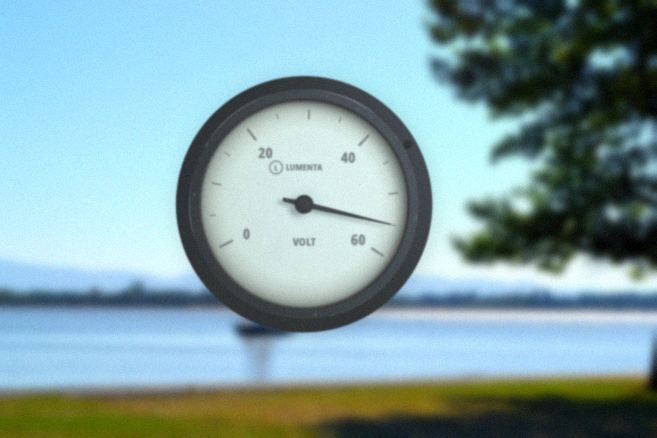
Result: 55
